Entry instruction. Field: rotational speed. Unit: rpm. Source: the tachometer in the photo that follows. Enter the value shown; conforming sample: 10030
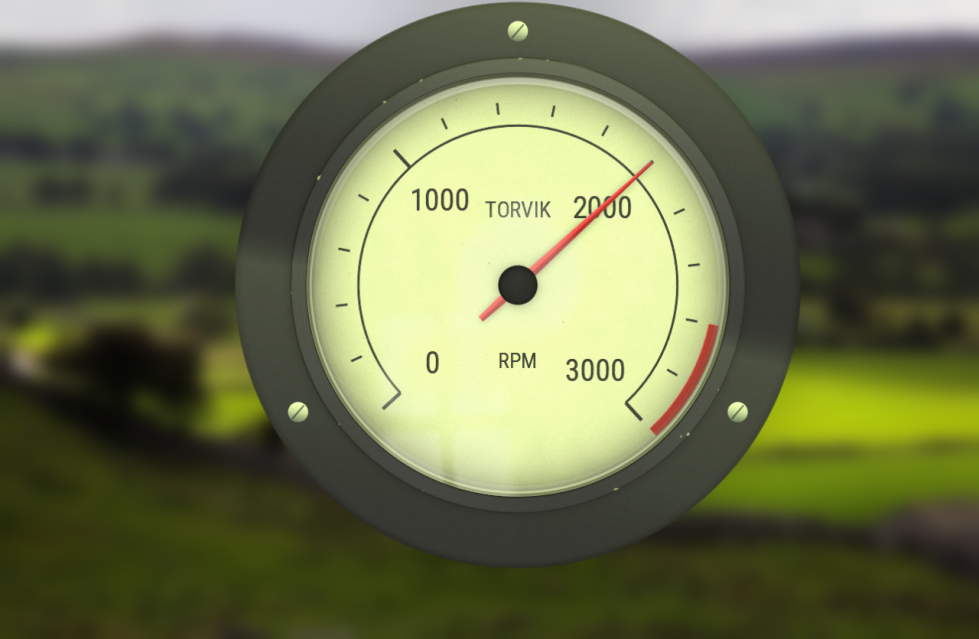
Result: 2000
